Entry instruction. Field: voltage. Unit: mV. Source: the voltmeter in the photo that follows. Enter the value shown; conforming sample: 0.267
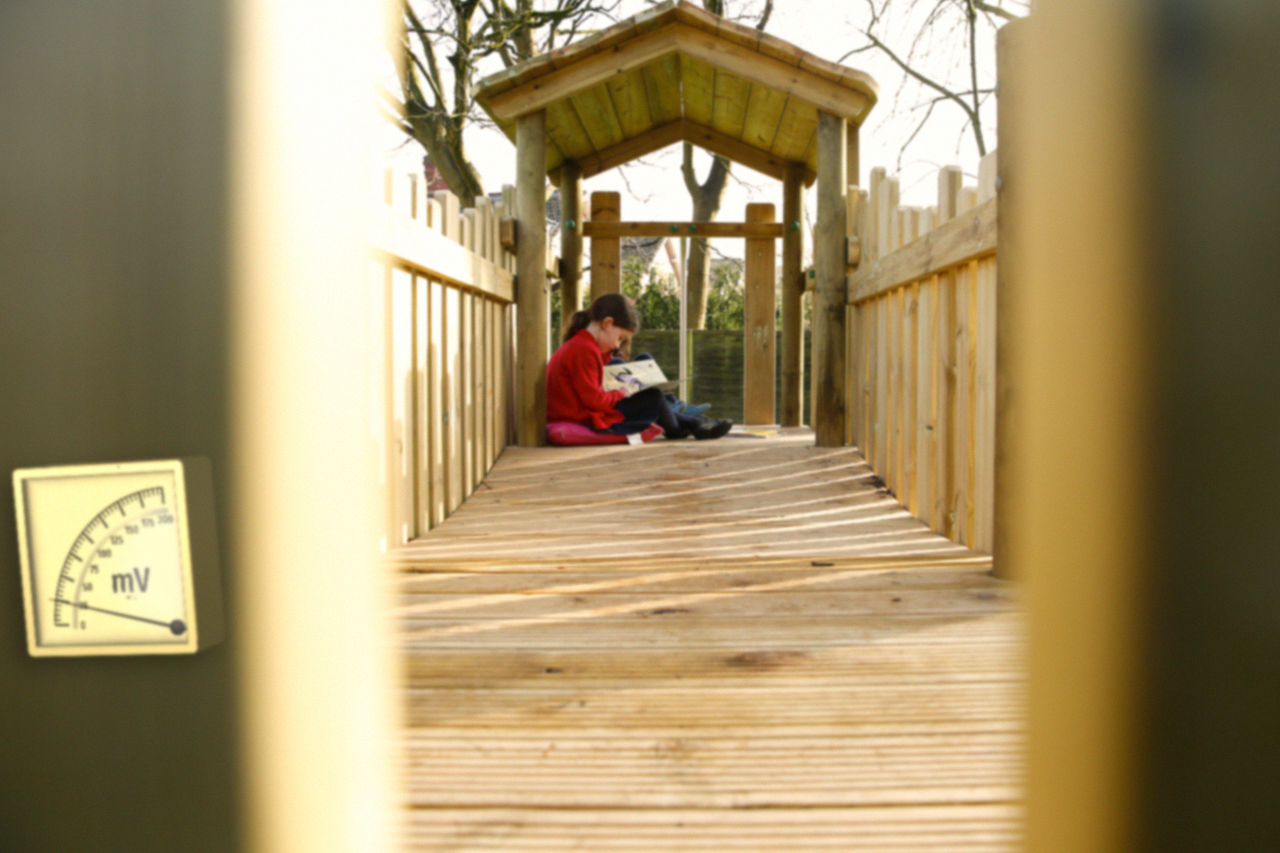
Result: 25
